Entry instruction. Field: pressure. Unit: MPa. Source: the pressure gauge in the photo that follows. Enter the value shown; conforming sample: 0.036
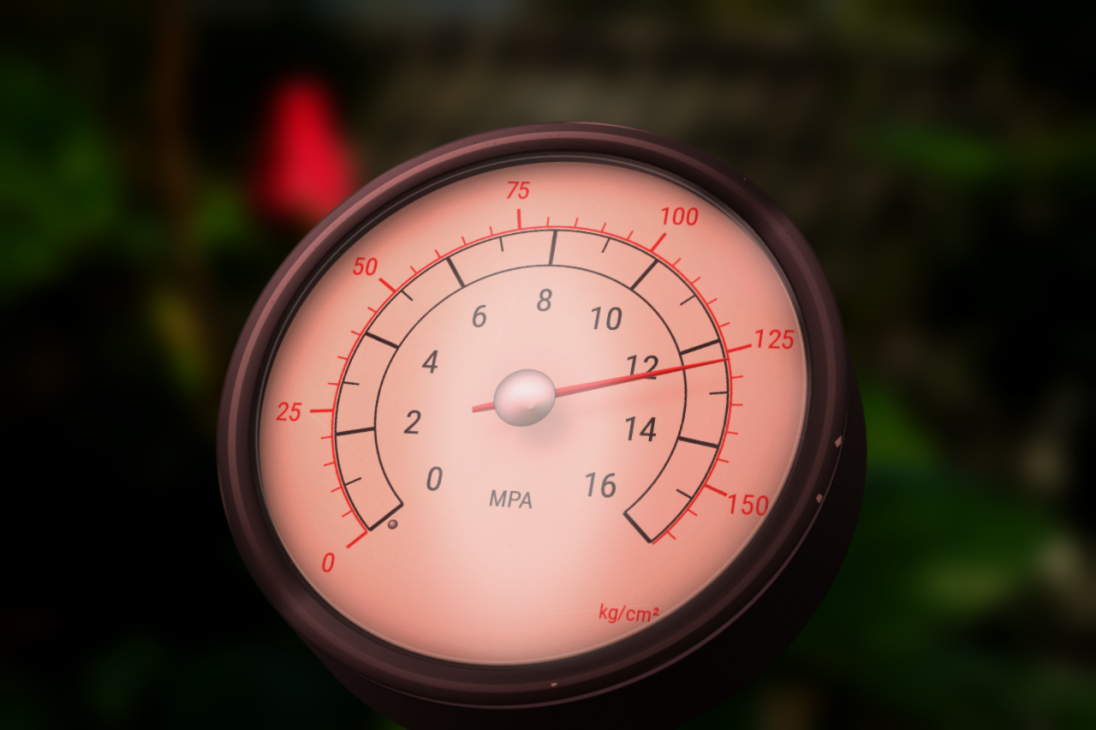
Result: 12.5
